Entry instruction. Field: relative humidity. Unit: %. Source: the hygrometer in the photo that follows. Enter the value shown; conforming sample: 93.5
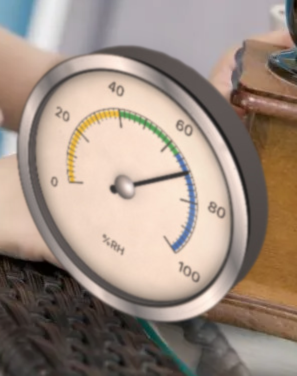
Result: 70
